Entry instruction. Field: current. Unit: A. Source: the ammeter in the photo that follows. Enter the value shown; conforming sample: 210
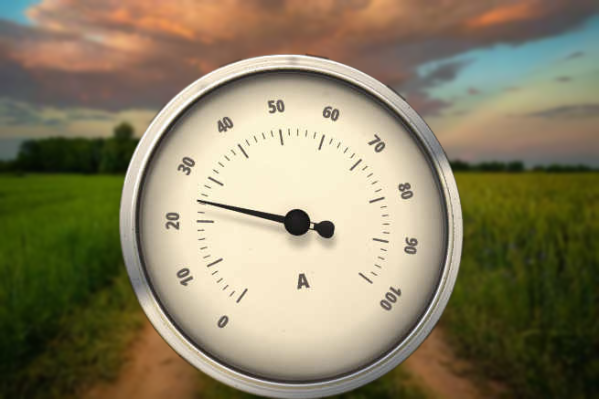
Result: 24
